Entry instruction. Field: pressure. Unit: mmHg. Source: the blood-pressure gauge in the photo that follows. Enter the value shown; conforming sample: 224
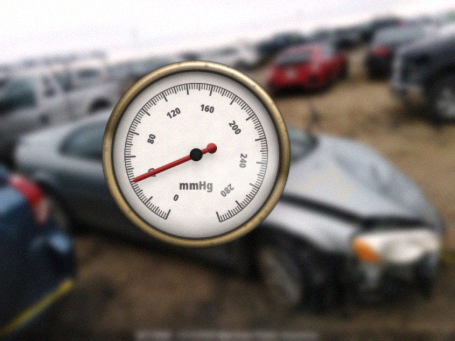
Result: 40
